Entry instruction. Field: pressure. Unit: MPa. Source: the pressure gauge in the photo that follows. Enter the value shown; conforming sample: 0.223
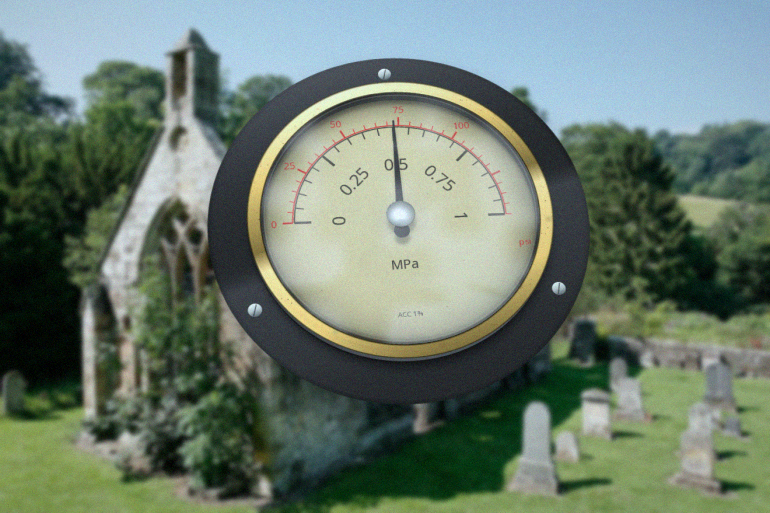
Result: 0.5
